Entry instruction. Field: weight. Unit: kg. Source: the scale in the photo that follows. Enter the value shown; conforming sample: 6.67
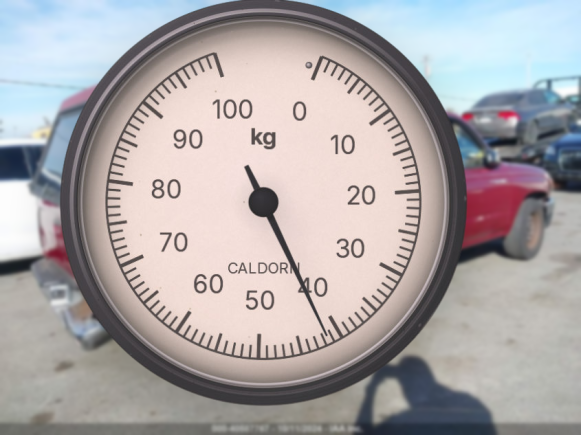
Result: 41.5
